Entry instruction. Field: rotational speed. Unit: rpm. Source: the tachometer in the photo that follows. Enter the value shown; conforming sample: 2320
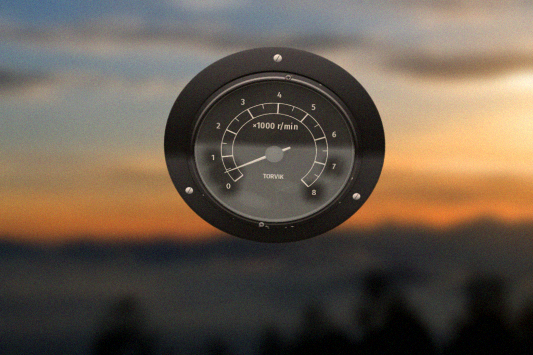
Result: 500
